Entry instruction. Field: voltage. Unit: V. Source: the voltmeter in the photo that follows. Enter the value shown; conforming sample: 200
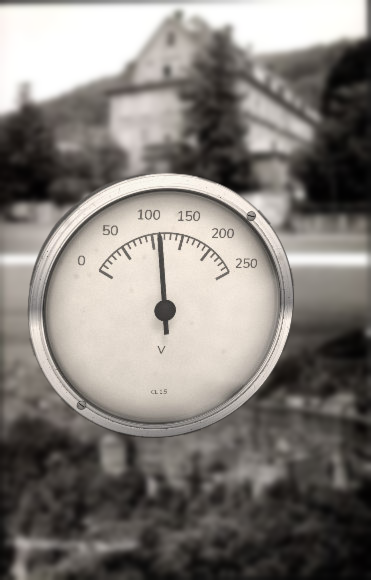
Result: 110
